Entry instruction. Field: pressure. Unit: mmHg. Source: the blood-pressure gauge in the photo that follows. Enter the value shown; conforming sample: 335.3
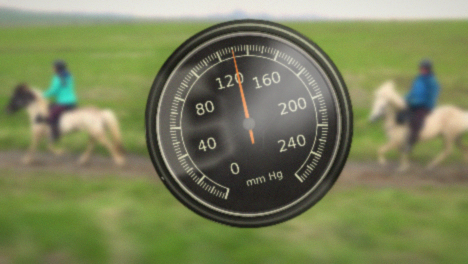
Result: 130
